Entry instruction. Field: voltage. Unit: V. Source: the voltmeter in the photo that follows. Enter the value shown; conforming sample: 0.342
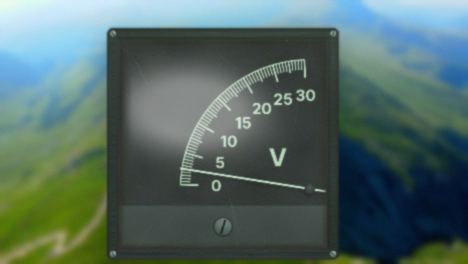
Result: 2.5
